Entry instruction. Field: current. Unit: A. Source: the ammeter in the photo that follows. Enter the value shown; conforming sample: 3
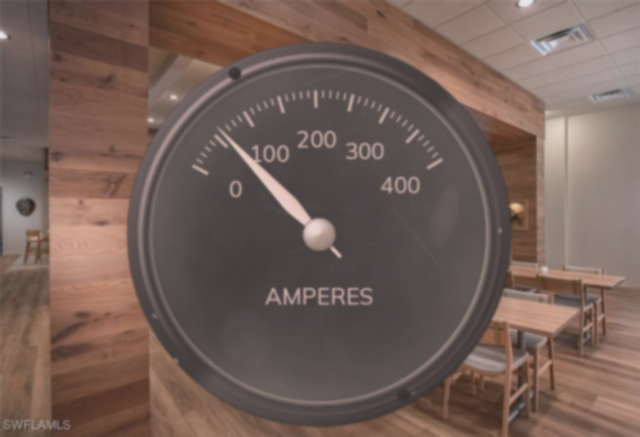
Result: 60
